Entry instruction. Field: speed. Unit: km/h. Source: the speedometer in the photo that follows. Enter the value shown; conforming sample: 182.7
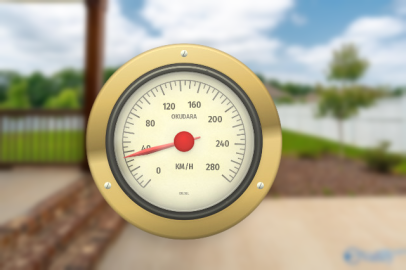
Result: 35
